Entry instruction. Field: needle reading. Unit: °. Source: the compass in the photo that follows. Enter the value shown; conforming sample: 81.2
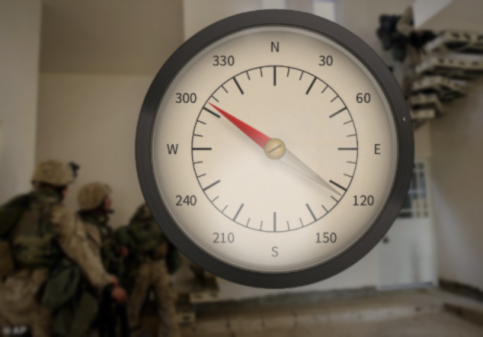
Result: 305
